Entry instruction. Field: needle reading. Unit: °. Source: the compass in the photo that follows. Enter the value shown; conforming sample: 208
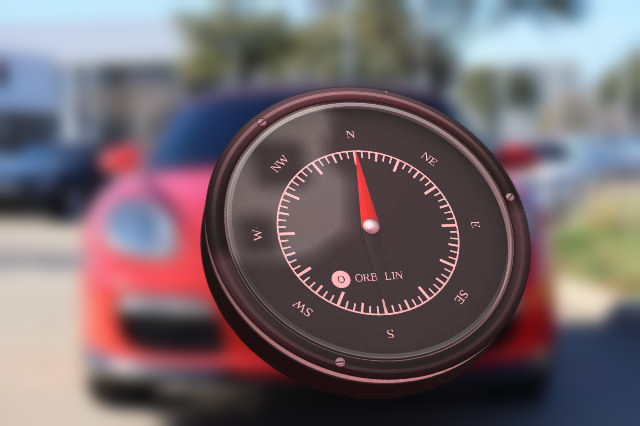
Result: 0
